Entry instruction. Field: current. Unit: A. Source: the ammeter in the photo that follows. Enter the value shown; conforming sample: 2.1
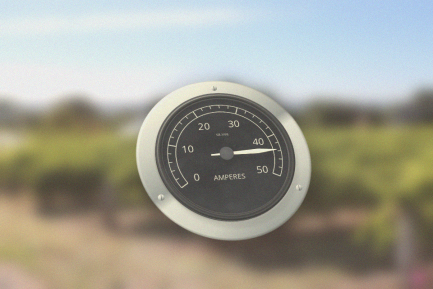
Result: 44
